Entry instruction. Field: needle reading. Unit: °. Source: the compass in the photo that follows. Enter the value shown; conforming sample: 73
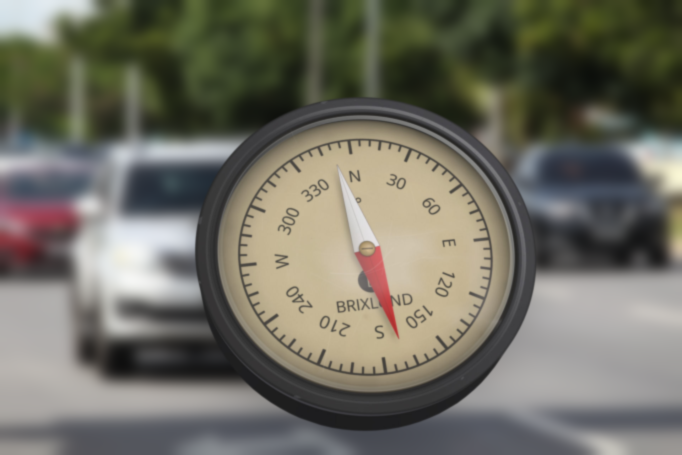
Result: 170
